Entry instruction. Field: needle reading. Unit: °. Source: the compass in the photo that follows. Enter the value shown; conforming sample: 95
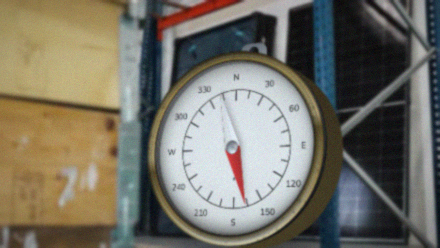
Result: 165
